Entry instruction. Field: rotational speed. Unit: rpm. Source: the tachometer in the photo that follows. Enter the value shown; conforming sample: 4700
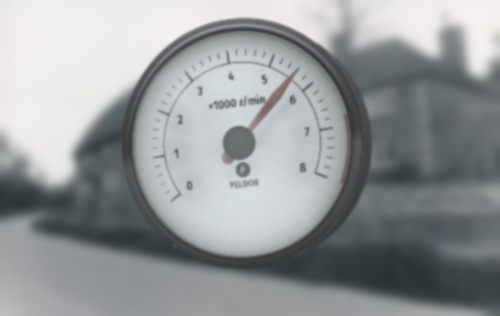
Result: 5600
